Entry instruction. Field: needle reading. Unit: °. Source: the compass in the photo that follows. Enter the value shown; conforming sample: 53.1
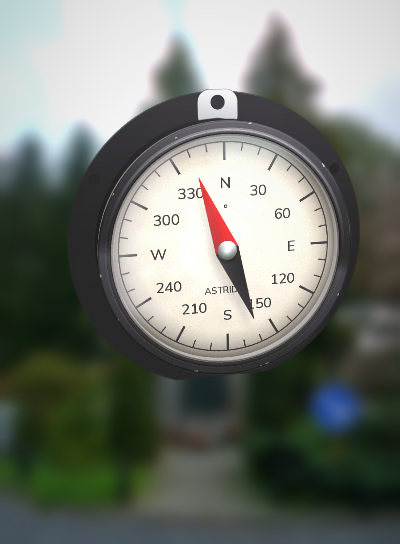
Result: 340
